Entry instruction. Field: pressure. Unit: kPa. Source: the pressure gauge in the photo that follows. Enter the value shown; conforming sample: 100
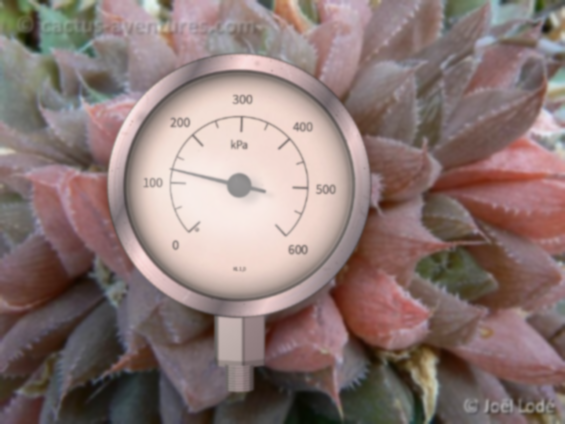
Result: 125
